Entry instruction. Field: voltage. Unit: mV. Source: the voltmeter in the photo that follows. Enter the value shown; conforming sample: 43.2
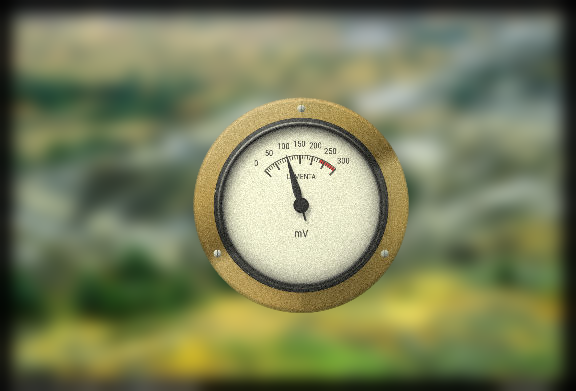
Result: 100
